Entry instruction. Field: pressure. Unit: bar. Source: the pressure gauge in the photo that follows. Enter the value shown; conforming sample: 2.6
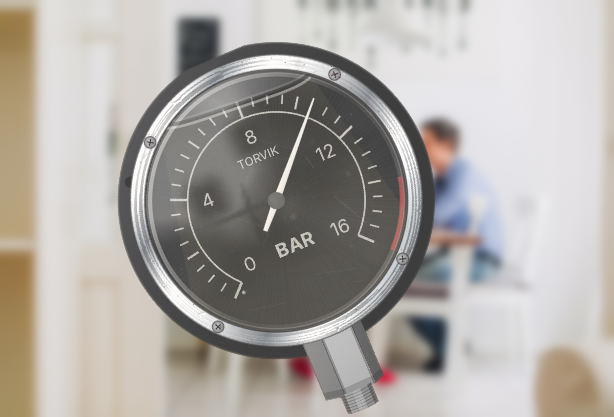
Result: 10.5
